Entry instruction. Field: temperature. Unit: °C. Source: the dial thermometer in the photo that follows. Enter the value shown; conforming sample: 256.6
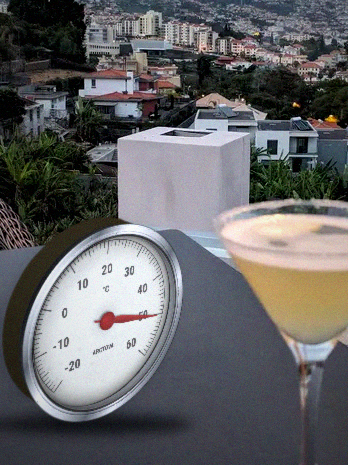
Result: 50
